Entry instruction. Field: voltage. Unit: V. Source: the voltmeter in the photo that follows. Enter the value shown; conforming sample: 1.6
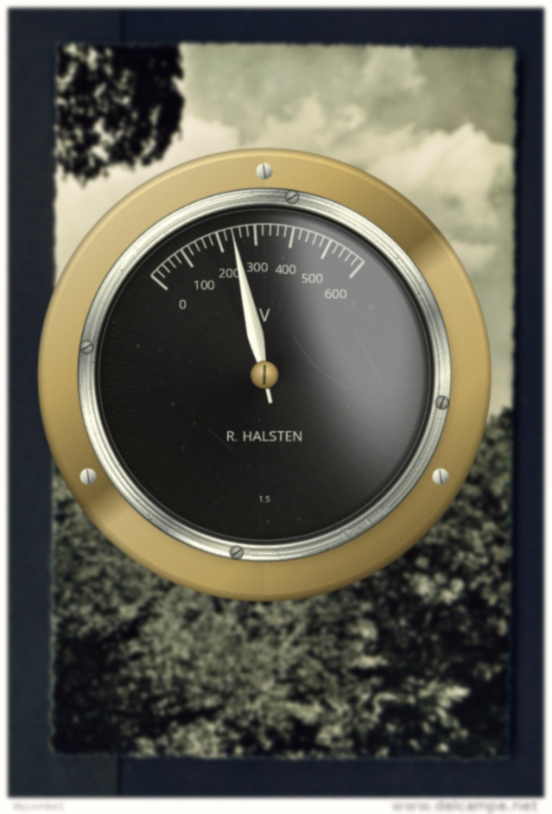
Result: 240
